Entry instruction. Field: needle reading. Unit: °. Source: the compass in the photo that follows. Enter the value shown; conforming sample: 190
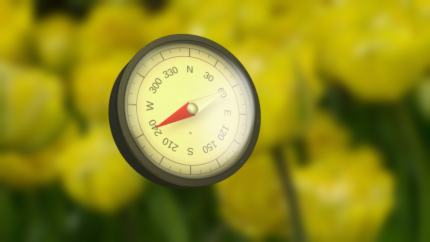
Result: 240
